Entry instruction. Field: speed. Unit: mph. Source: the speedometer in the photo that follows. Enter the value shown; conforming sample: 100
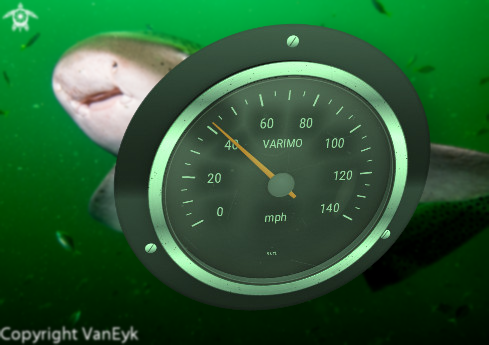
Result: 42.5
